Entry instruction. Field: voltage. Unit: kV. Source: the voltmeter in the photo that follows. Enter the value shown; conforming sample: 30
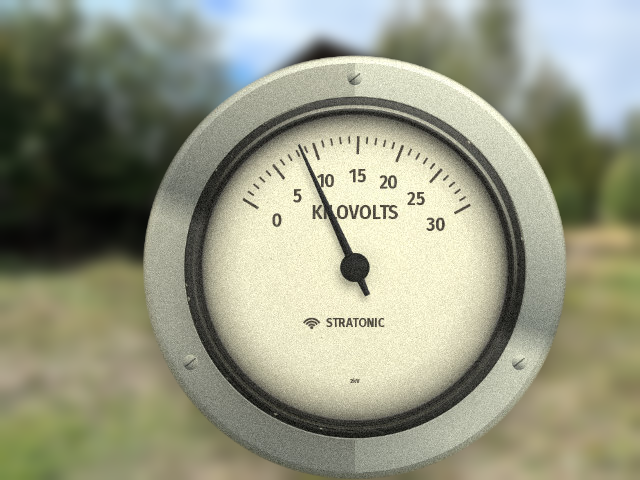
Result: 8.5
